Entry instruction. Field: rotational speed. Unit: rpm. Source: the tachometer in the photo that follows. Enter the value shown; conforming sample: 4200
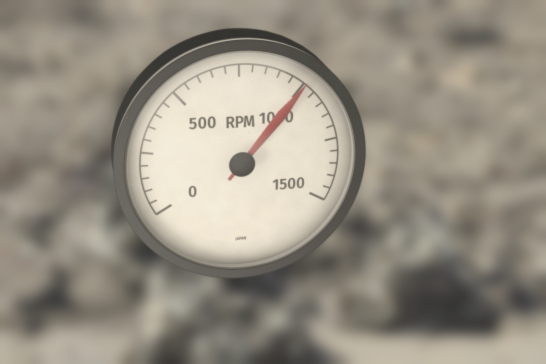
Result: 1000
